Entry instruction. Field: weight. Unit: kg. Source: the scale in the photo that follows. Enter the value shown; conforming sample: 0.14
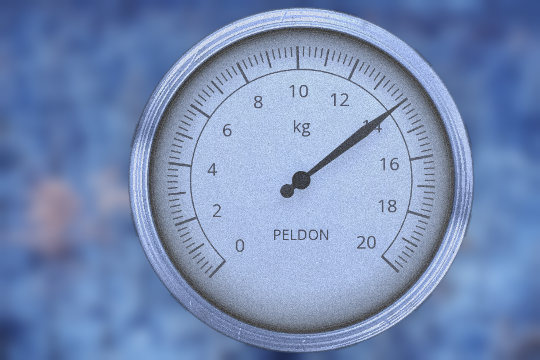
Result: 14
